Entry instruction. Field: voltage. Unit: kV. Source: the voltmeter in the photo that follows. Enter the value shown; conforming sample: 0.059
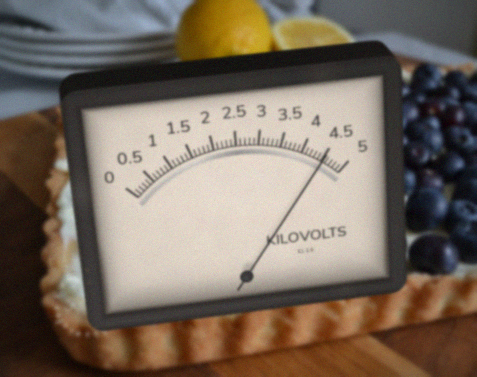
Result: 4.5
